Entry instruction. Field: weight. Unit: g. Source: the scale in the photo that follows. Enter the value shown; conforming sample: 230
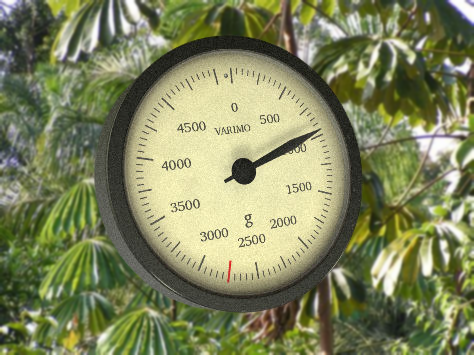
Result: 950
